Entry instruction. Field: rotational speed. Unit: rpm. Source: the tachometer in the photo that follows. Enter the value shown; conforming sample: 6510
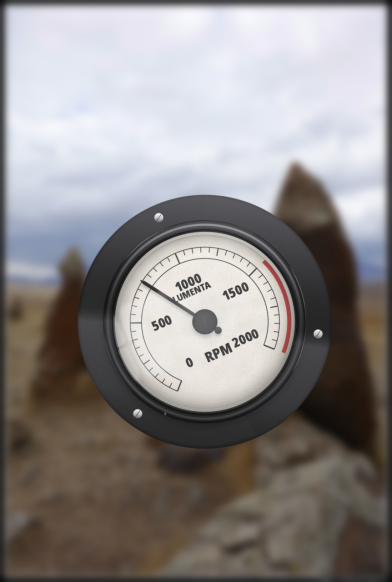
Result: 750
